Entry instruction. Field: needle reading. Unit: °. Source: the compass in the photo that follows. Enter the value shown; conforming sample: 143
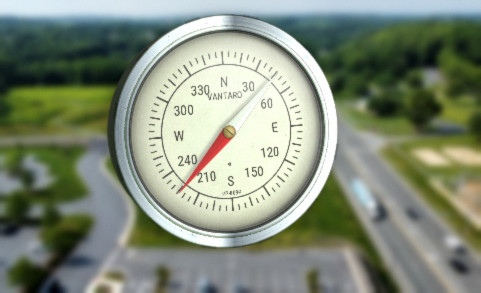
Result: 225
